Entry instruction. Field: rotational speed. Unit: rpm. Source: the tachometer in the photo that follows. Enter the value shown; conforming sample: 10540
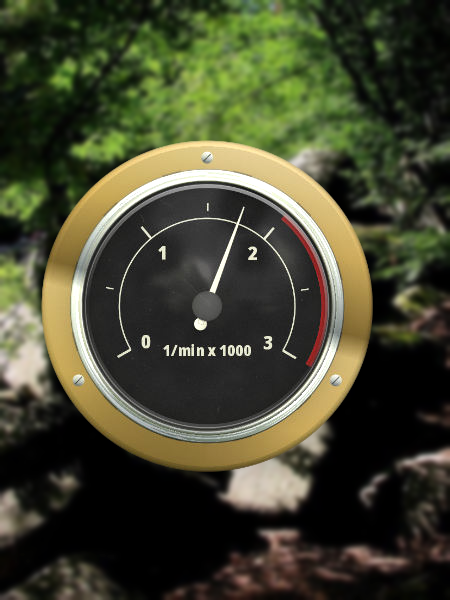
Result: 1750
